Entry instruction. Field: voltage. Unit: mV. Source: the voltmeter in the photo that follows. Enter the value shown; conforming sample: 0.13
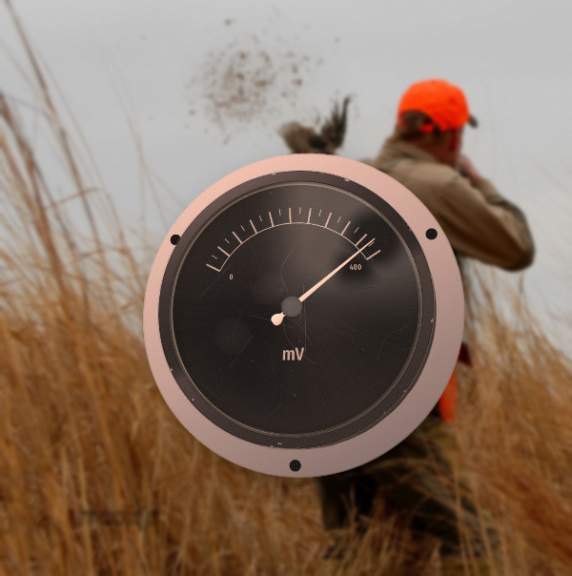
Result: 380
